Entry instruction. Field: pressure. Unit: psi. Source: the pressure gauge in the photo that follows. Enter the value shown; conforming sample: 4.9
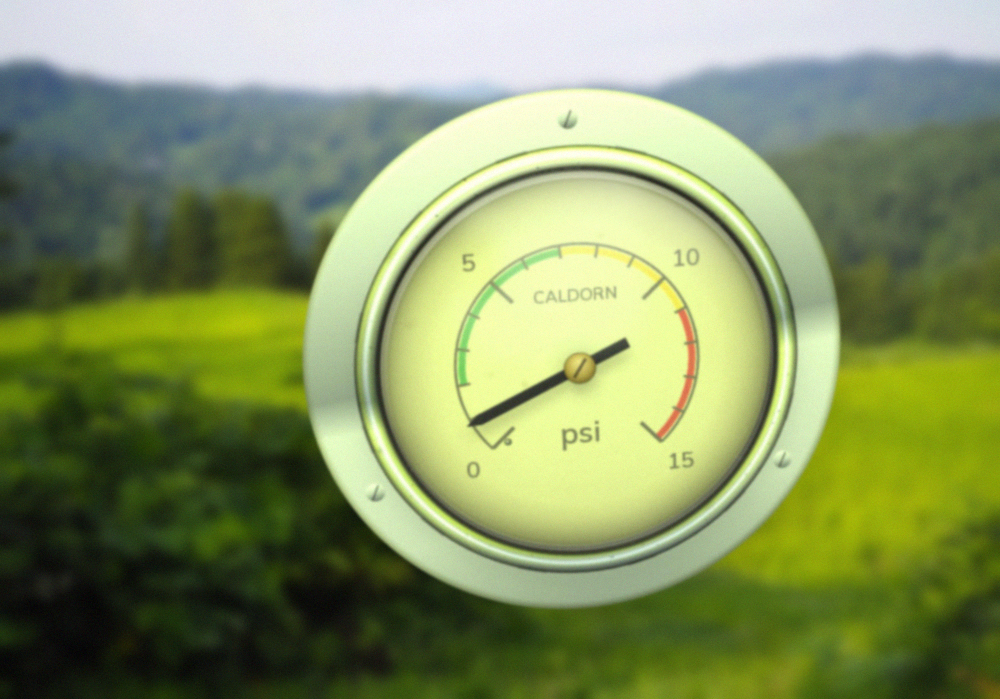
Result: 1
